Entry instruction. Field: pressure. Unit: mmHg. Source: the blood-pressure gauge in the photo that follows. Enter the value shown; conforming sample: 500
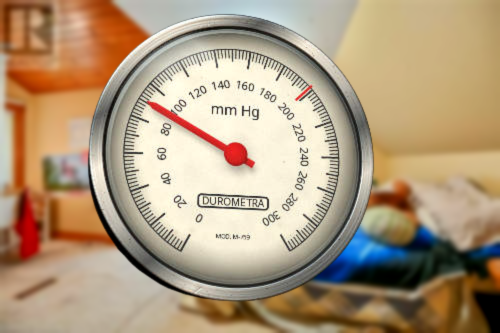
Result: 90
